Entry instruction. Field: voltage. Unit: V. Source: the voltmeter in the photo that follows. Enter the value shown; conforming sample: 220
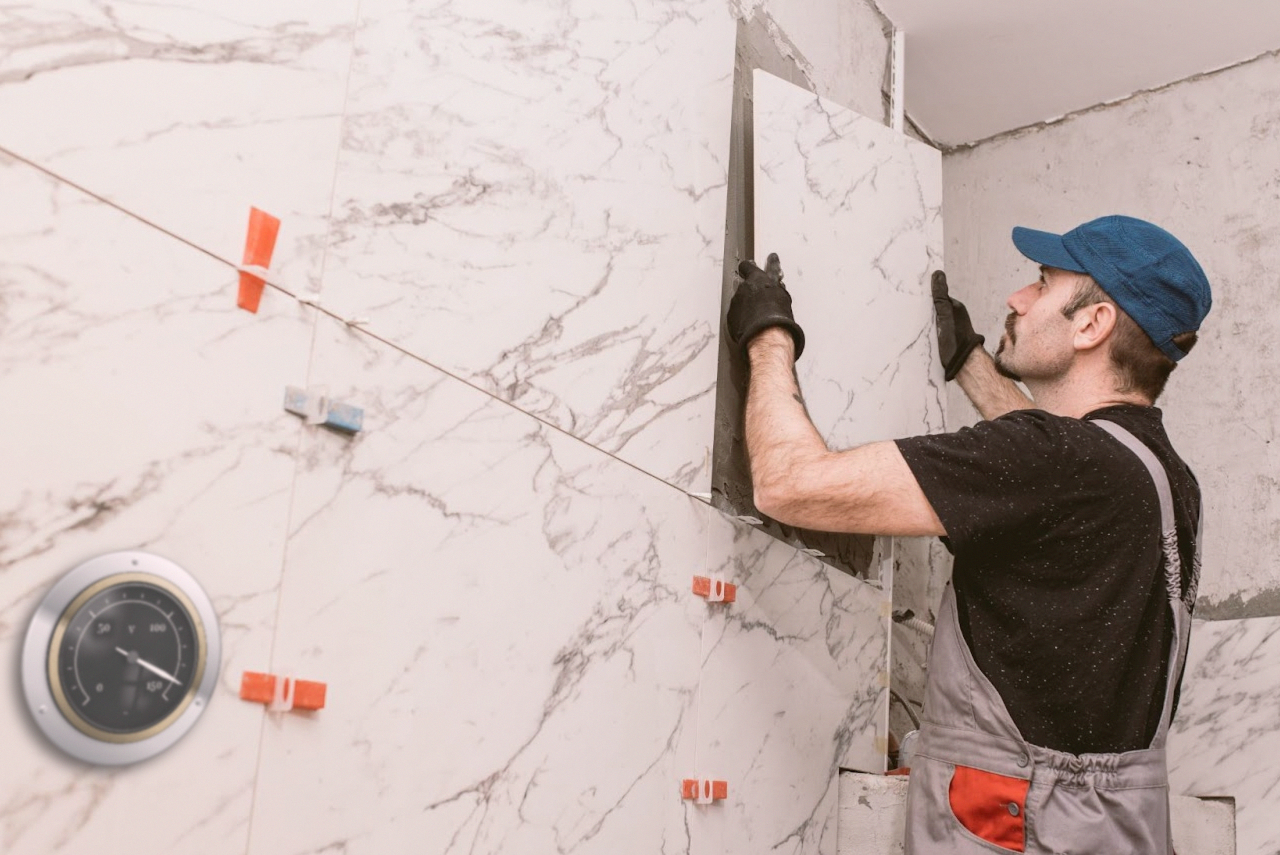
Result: 140
